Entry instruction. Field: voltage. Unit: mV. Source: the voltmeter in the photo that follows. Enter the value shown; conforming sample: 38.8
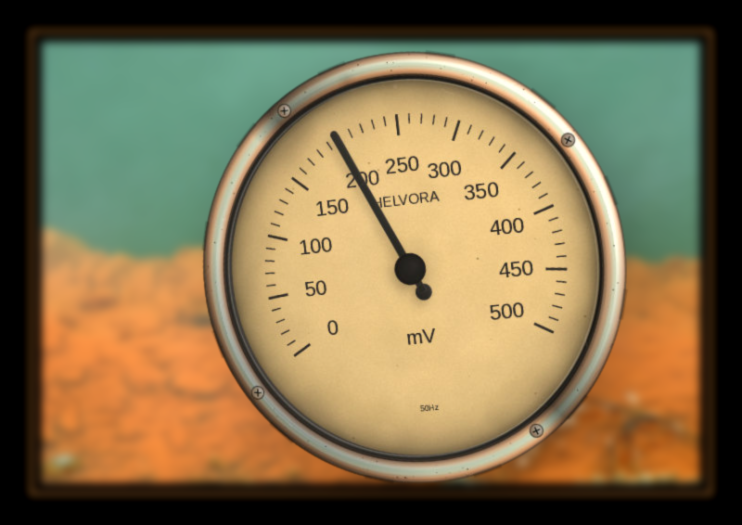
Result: 200
